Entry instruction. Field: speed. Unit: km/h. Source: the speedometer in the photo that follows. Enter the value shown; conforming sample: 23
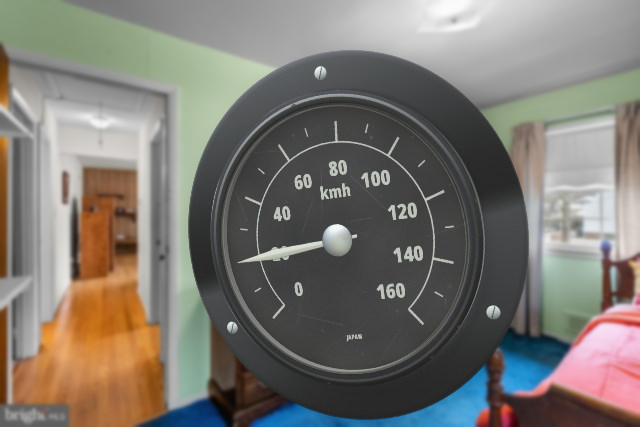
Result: 20
